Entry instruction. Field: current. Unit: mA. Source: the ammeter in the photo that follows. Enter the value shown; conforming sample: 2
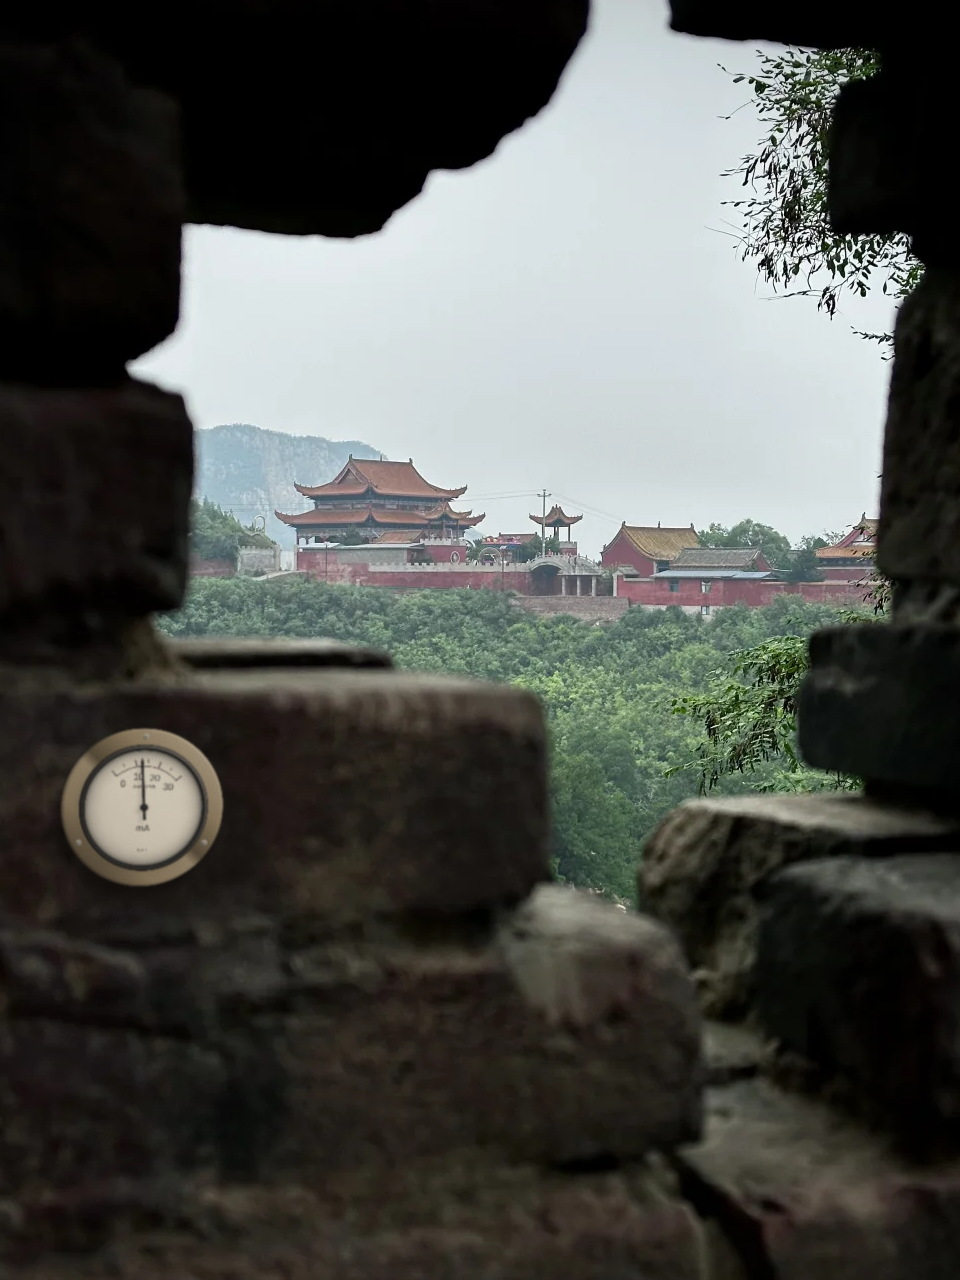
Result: 12.5
